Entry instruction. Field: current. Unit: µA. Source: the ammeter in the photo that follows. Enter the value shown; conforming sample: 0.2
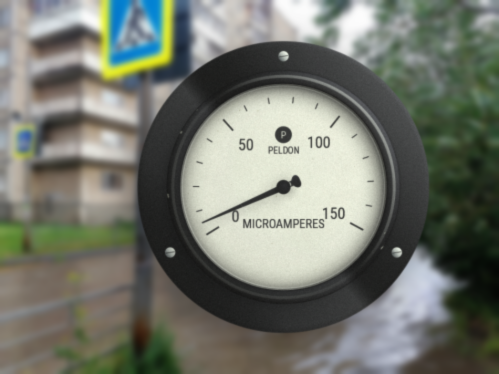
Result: 5
